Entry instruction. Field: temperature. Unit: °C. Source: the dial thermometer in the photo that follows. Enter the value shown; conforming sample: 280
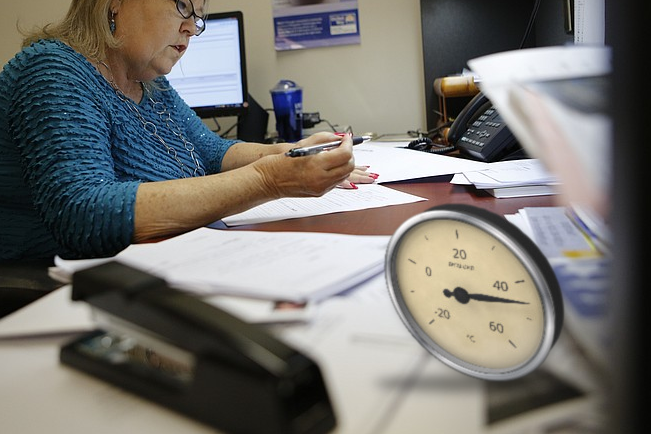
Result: 45
